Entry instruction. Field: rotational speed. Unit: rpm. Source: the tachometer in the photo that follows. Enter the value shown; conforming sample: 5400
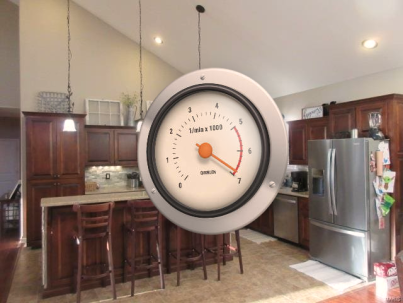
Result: 6800
